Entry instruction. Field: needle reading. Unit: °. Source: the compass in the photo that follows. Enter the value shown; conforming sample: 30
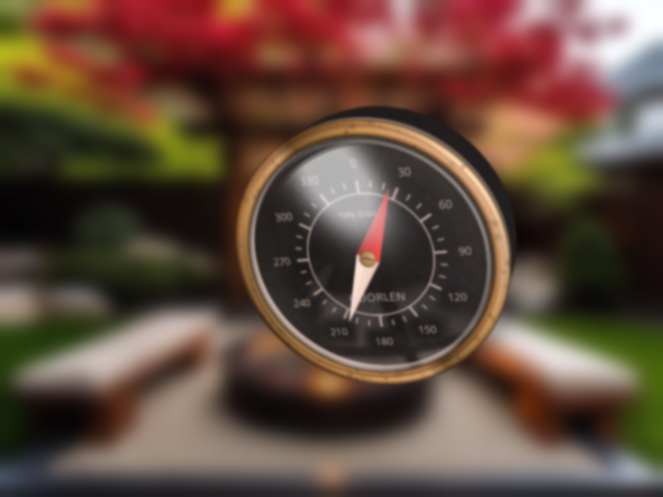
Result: 25
